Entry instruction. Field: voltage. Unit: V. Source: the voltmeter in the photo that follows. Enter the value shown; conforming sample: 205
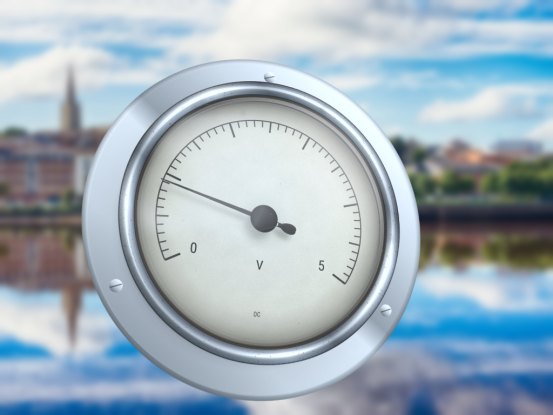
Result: 0.9
